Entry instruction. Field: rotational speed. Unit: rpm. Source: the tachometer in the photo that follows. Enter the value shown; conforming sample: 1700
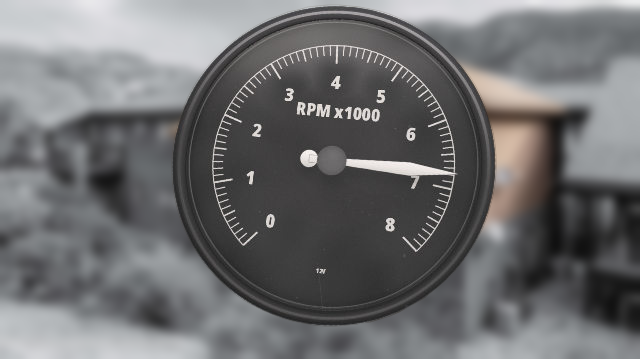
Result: 6800
